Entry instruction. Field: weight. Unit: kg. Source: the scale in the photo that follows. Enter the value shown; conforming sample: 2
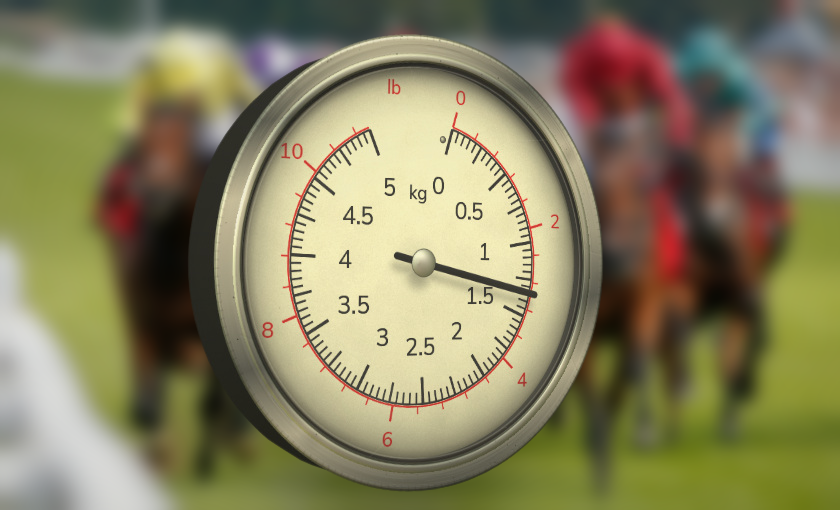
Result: 1.35
